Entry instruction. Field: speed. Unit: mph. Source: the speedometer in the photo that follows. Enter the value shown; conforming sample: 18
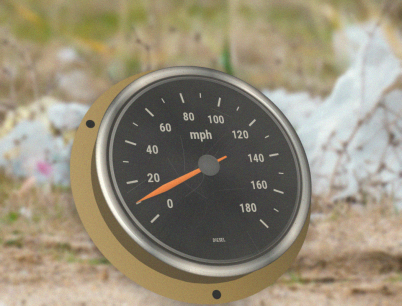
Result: 10
